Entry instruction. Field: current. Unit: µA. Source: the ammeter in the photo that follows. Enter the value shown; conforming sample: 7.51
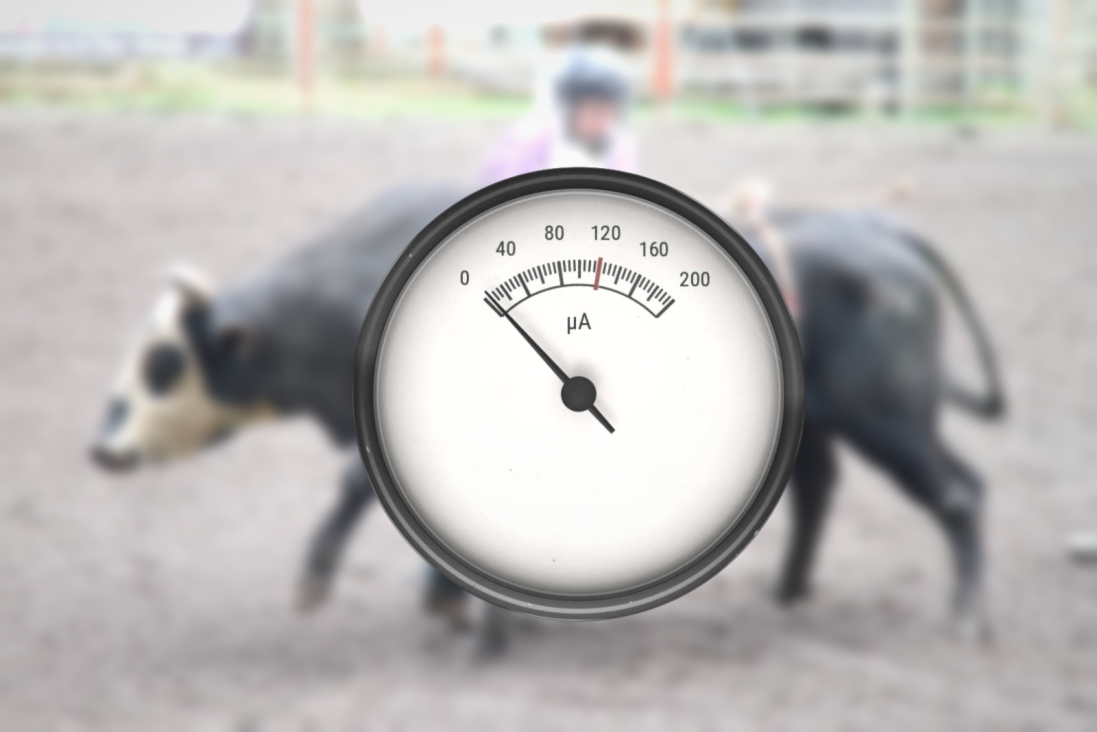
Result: 5
